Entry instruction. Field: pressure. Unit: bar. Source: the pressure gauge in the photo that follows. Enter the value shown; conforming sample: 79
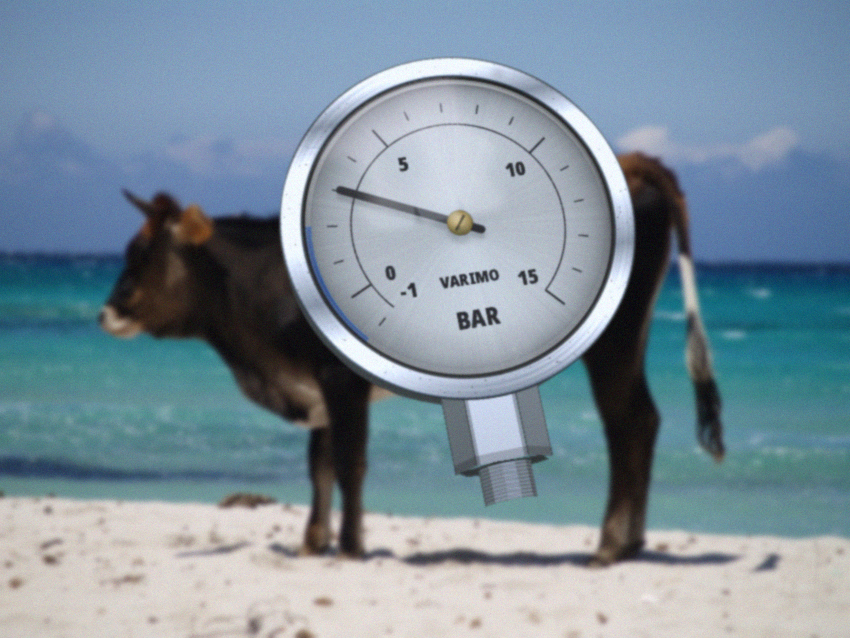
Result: 3
